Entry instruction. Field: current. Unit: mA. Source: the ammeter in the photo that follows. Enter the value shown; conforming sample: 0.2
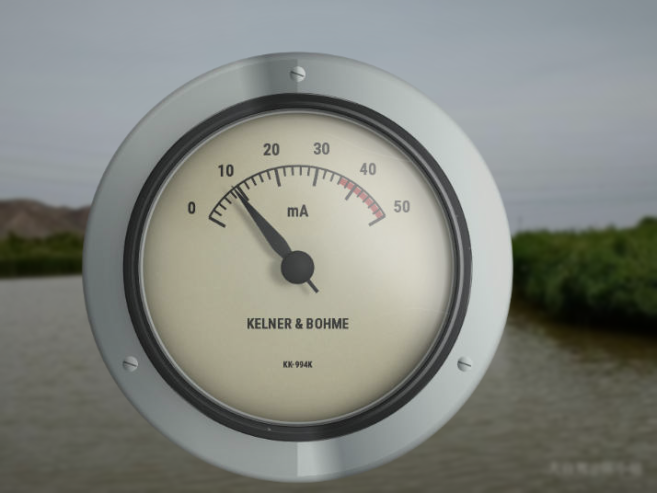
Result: 9
